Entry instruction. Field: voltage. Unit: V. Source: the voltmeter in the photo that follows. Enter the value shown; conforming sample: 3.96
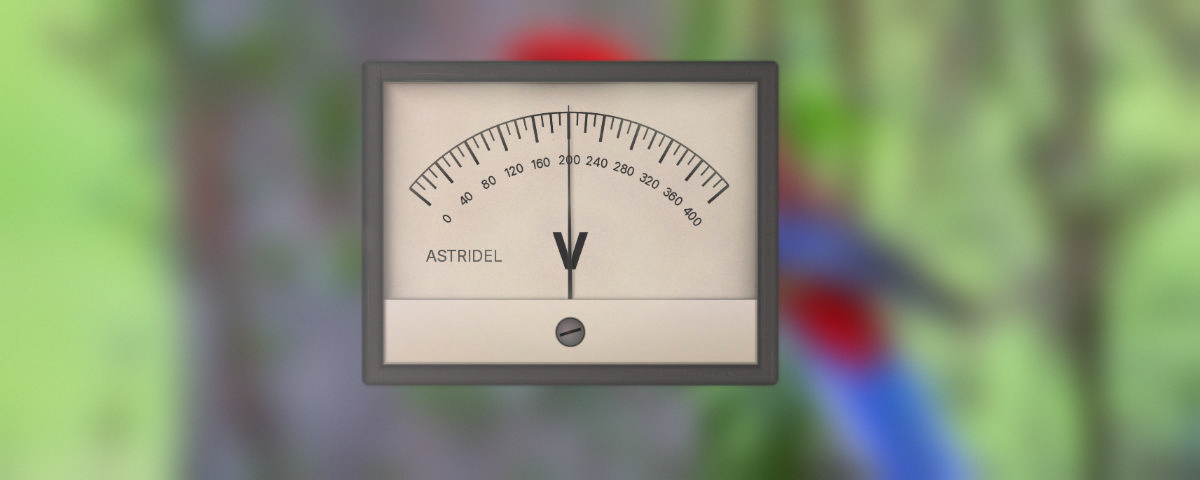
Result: 200
